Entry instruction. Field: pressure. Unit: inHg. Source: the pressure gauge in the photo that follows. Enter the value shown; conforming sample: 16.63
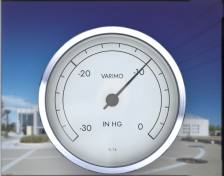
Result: -10
